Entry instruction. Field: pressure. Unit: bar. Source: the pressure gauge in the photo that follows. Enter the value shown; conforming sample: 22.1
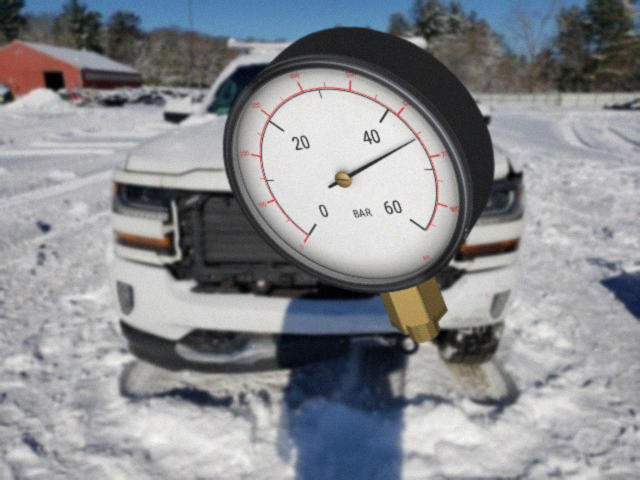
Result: 45
